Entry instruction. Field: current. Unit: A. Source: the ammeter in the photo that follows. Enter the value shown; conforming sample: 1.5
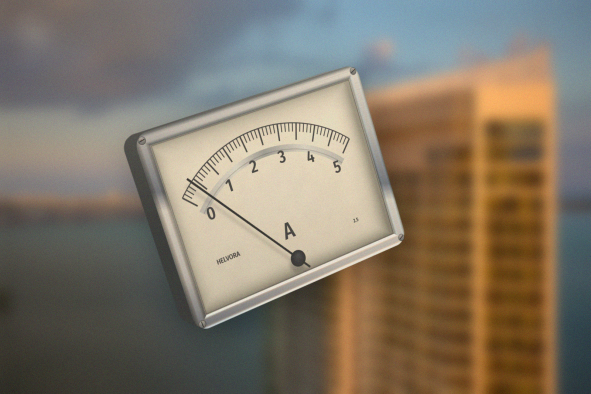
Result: 0.4
